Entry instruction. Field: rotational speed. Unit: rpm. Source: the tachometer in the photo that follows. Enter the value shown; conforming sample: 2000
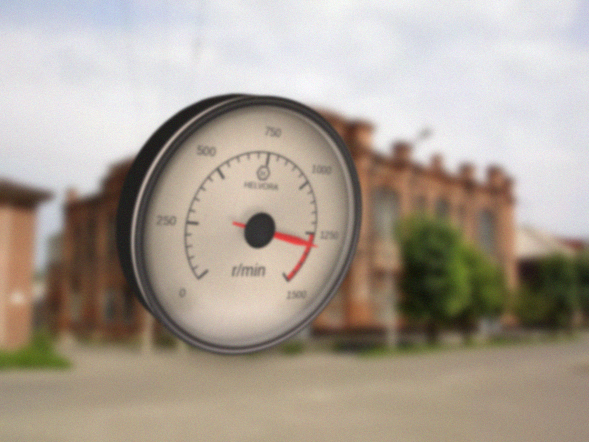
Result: 1300
